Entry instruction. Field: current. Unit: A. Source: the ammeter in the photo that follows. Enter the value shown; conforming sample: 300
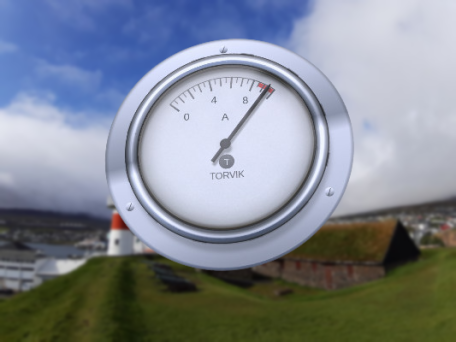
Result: 9.5
